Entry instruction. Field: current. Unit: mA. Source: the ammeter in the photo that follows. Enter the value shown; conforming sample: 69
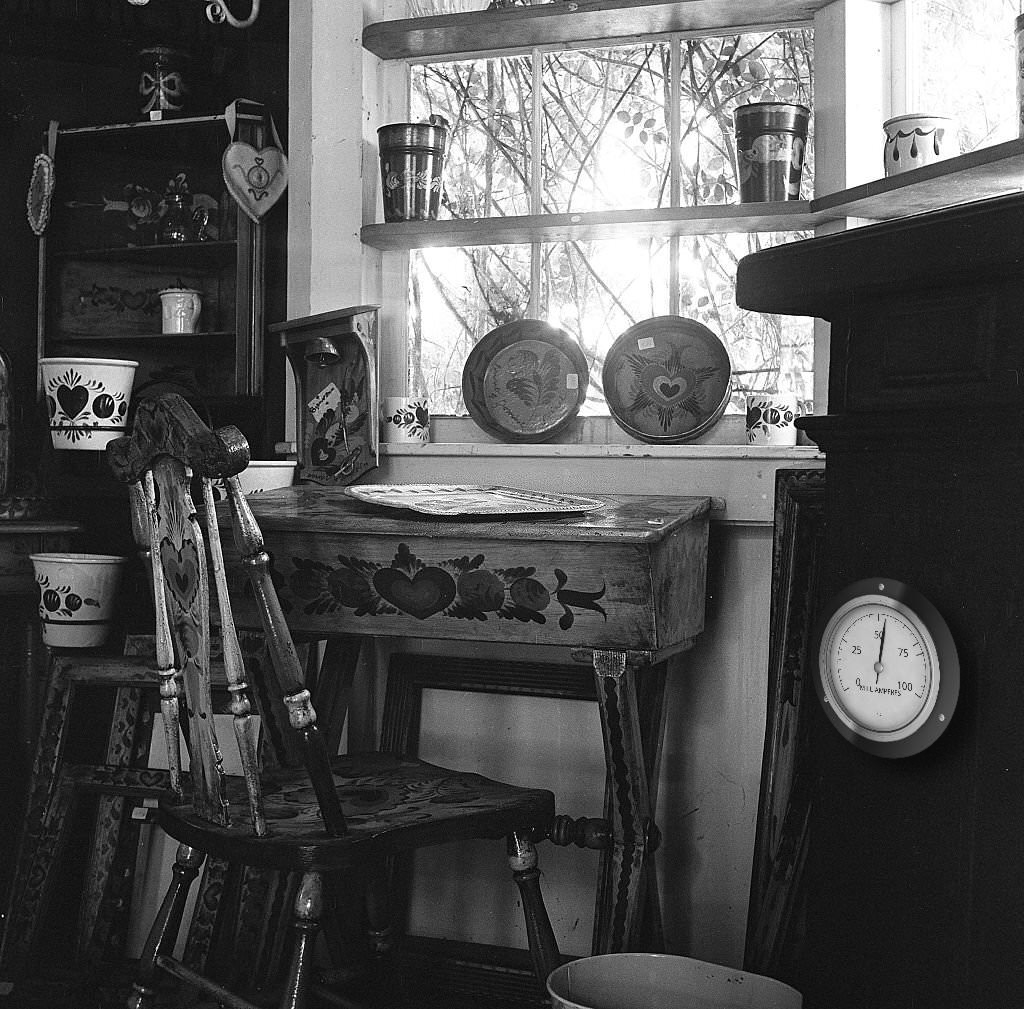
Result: 55
